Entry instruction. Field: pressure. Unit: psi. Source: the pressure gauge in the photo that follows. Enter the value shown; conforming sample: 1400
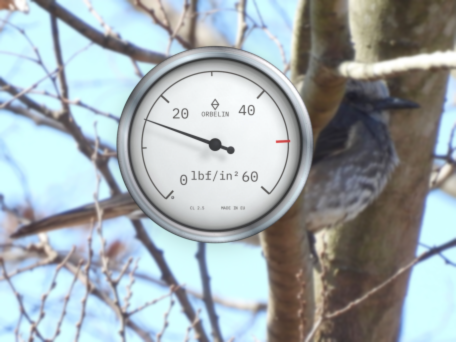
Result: 15
